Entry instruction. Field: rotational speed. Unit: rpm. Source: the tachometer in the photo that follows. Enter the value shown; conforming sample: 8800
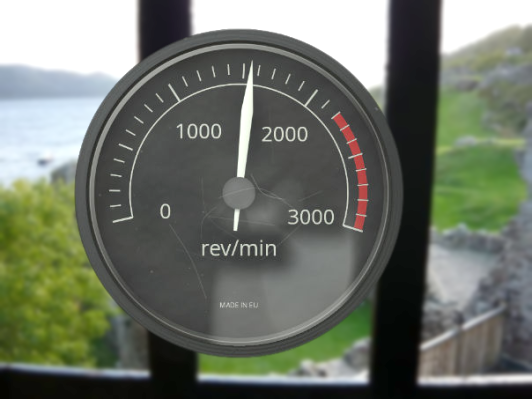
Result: 1550
